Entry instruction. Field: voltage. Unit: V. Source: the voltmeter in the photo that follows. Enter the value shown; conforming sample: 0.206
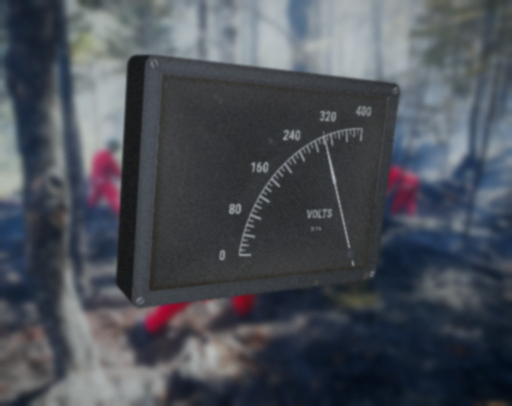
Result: 300
